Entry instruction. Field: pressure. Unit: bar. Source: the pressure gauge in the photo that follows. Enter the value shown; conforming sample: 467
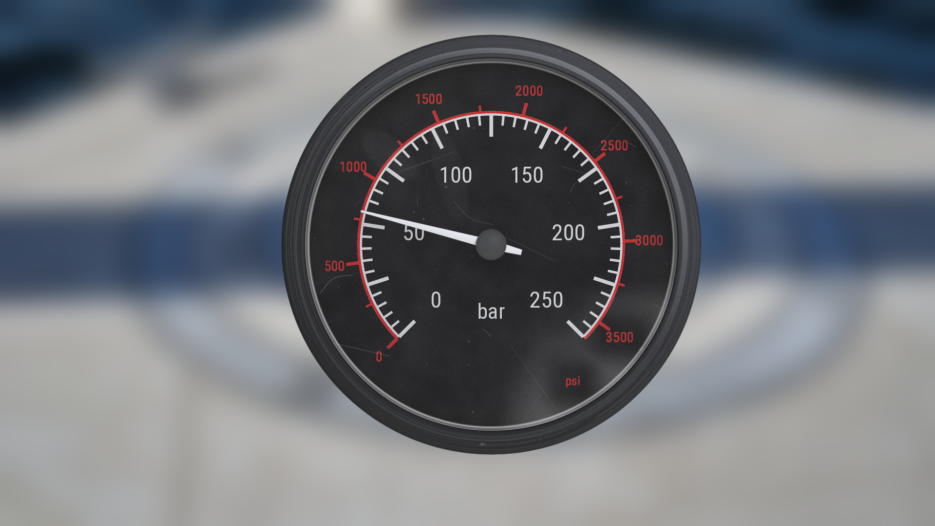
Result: 55
